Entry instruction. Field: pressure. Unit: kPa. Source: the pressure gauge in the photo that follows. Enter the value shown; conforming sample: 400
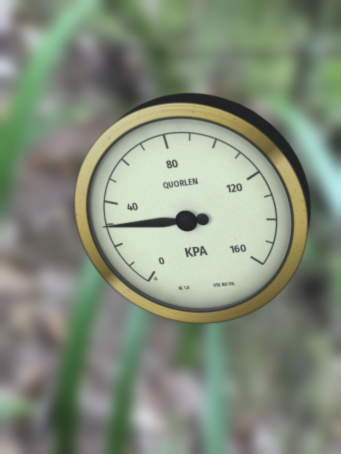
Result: 30
